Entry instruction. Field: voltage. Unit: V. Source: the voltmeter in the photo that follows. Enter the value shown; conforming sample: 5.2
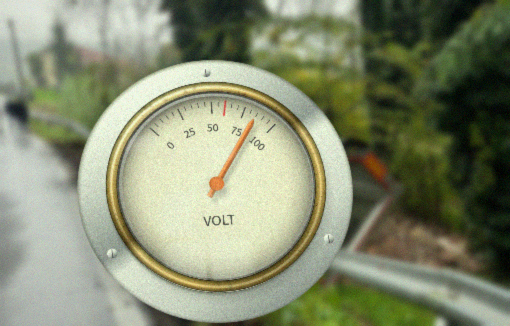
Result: 85
